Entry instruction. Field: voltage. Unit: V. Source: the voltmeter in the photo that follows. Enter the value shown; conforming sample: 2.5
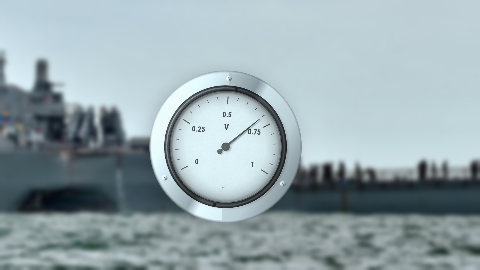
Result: 0.7
